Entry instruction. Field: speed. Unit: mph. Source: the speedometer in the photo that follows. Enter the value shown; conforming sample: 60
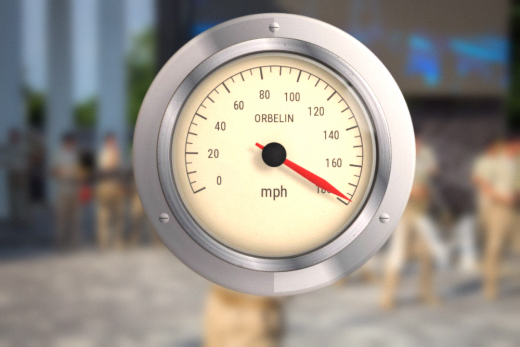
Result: 177.5
